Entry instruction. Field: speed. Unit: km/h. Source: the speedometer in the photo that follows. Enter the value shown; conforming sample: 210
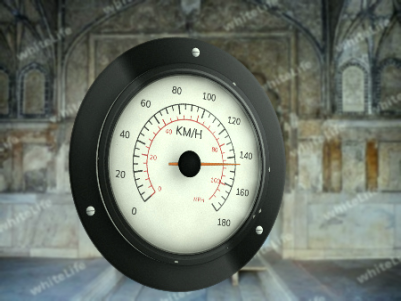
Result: 145
